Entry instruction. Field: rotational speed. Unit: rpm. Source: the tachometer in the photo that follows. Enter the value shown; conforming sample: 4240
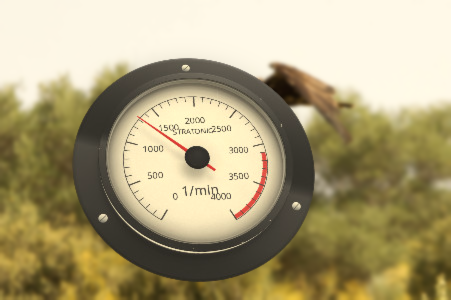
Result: 1300
